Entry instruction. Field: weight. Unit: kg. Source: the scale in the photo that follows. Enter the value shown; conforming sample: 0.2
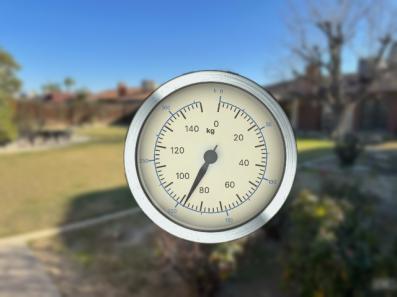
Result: 88
